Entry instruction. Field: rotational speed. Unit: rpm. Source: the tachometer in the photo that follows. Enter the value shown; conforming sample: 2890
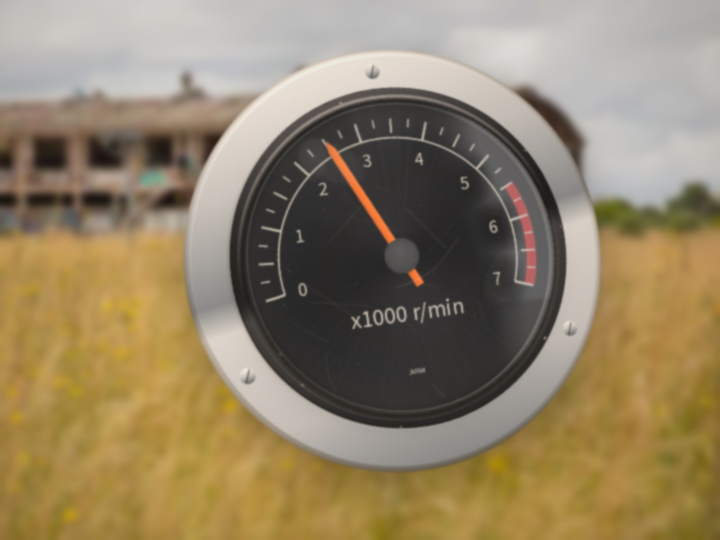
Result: 2500
